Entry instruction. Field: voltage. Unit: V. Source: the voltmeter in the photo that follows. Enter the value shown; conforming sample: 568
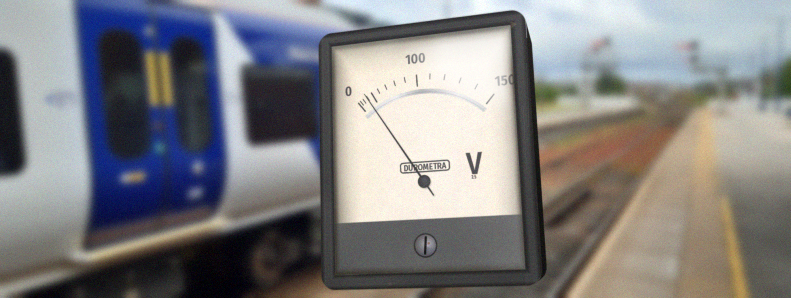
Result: 40
